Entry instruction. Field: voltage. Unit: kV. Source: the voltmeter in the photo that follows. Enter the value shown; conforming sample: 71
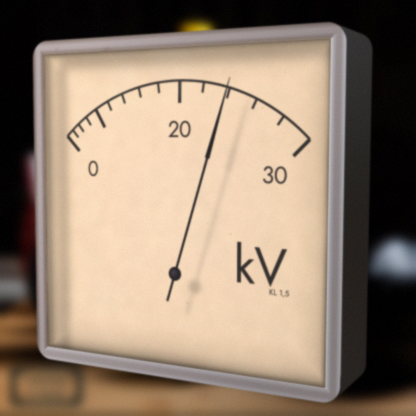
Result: 24
